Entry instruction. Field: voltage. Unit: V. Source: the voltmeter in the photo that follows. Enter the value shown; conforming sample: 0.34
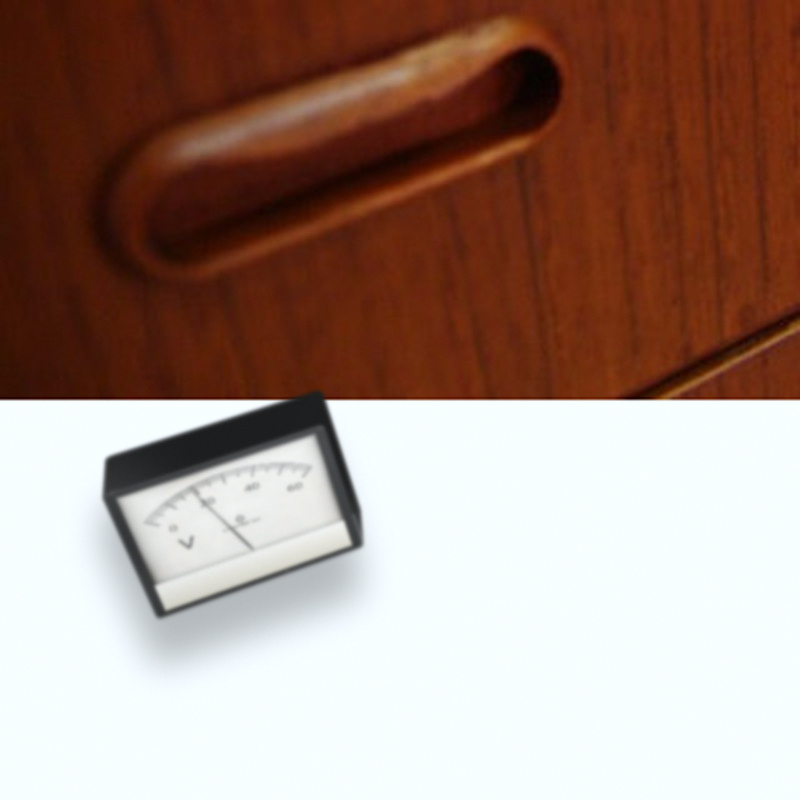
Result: 20
